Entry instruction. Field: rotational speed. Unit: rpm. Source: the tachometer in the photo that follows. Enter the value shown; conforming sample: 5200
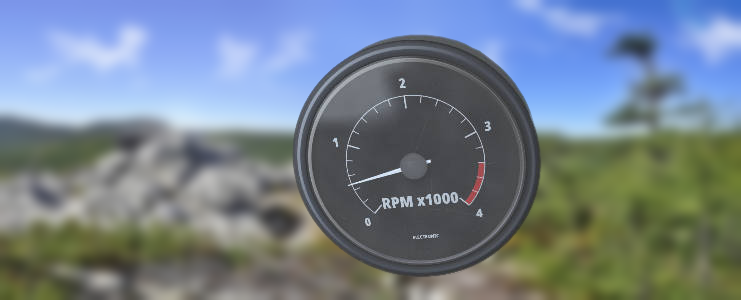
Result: 500
